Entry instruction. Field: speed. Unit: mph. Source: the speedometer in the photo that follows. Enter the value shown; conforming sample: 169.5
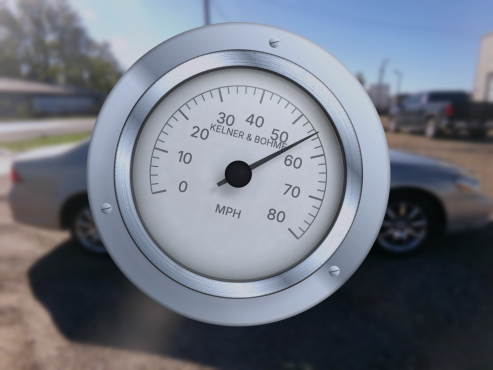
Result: 55
